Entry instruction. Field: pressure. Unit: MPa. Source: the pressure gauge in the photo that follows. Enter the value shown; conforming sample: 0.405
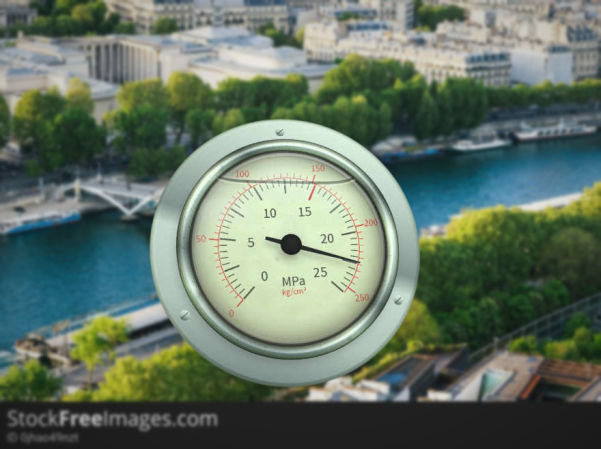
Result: 22.5
